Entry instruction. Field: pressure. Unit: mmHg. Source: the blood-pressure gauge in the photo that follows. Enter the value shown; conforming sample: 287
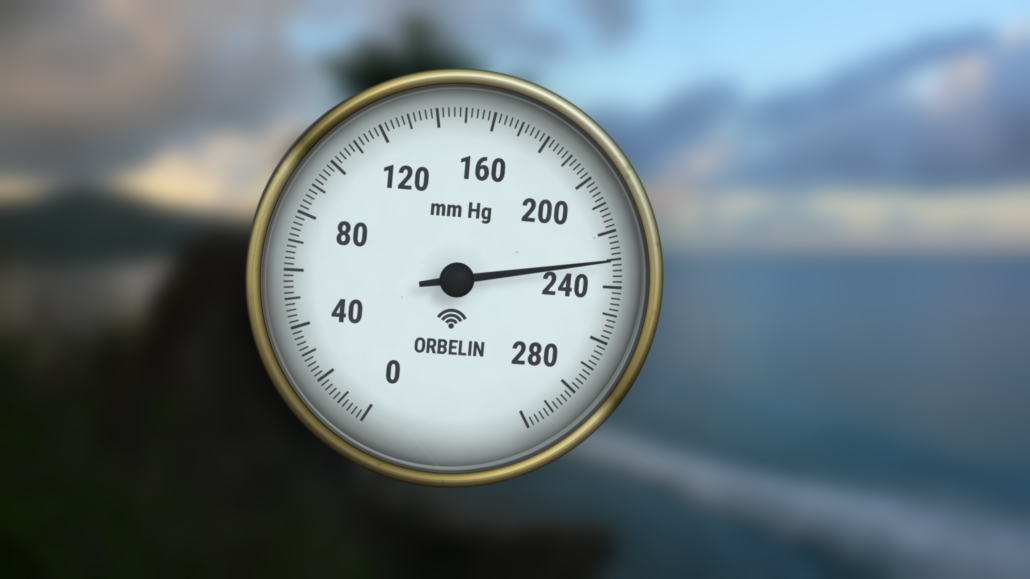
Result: 230
